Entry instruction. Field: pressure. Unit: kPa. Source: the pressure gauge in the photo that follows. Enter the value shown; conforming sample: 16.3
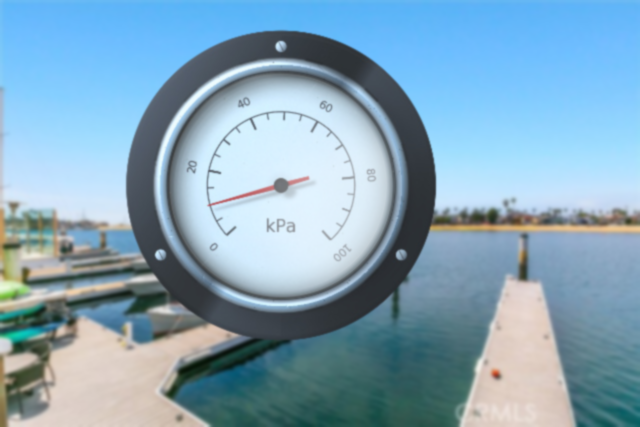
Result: 10
